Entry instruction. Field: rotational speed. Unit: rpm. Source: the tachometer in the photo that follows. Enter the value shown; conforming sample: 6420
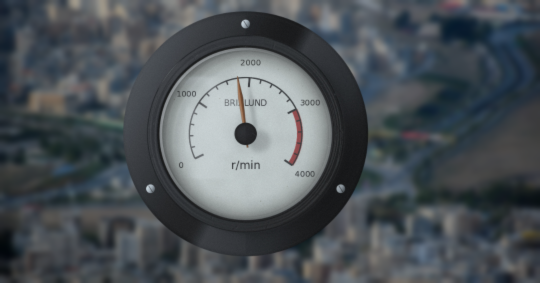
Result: 1800
